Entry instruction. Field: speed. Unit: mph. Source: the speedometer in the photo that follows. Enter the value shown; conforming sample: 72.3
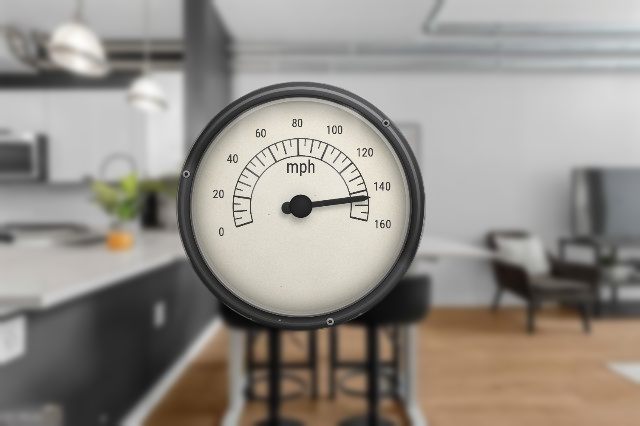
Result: 145
